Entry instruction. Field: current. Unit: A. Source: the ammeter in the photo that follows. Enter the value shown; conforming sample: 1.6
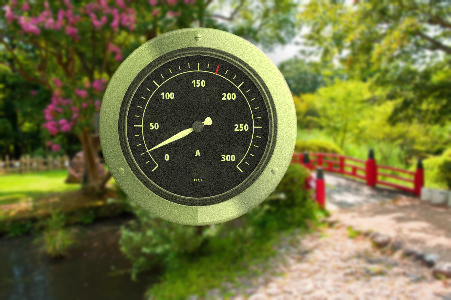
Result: 20
